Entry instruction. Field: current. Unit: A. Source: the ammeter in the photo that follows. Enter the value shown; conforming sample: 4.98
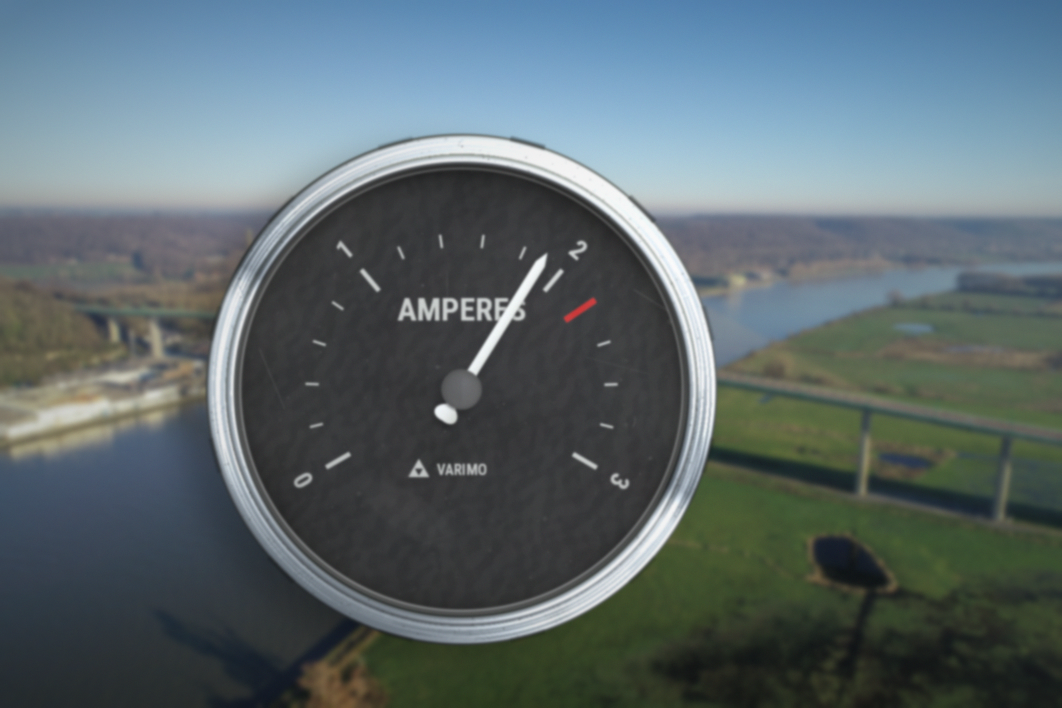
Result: 1.9
